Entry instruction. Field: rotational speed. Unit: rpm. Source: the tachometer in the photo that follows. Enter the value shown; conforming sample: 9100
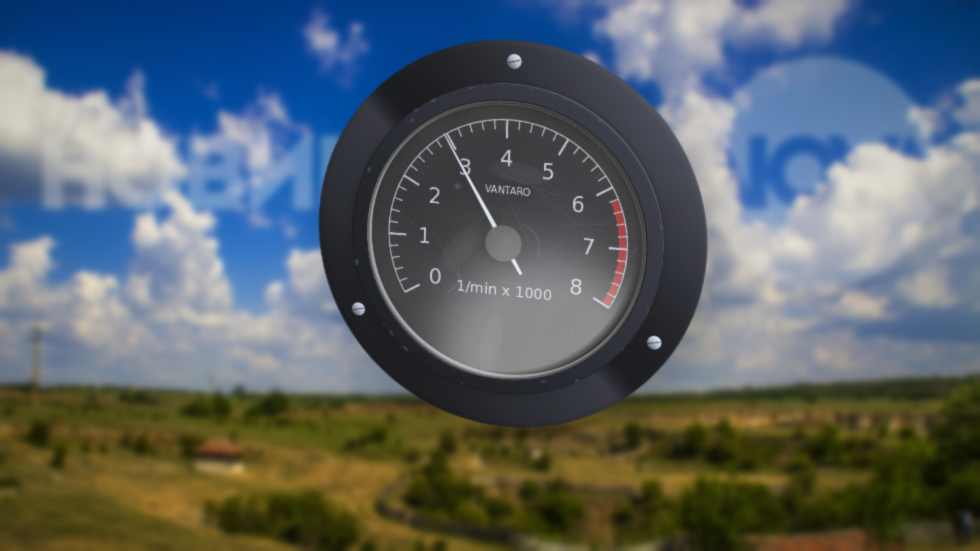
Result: 3000
